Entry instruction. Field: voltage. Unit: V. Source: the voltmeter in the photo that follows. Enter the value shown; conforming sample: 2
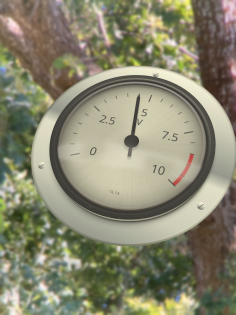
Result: 4.5
